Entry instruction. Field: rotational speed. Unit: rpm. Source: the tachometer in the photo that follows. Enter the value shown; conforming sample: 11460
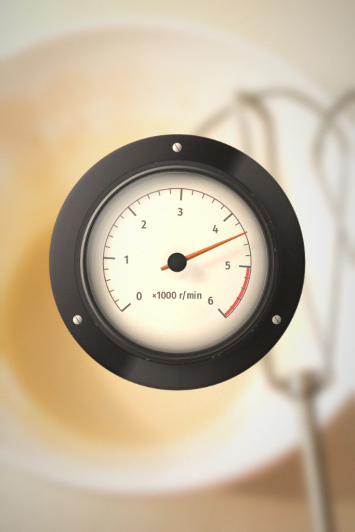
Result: 4400
